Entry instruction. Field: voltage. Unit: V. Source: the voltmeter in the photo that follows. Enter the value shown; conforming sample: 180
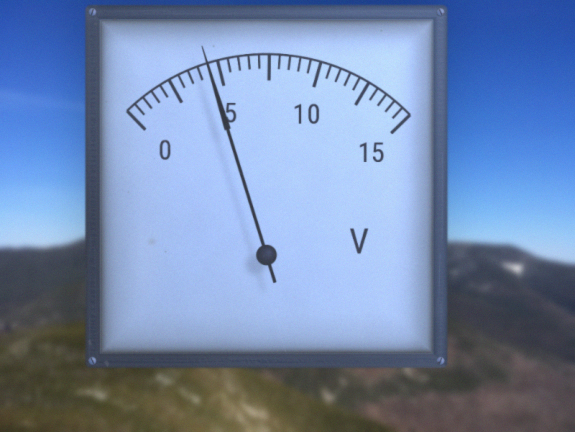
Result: 4.5
